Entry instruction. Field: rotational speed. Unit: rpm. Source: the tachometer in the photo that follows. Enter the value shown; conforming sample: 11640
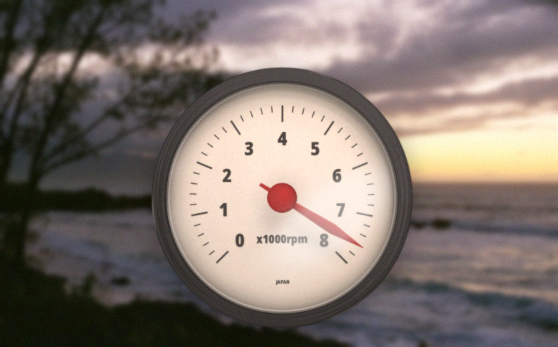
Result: 7600
